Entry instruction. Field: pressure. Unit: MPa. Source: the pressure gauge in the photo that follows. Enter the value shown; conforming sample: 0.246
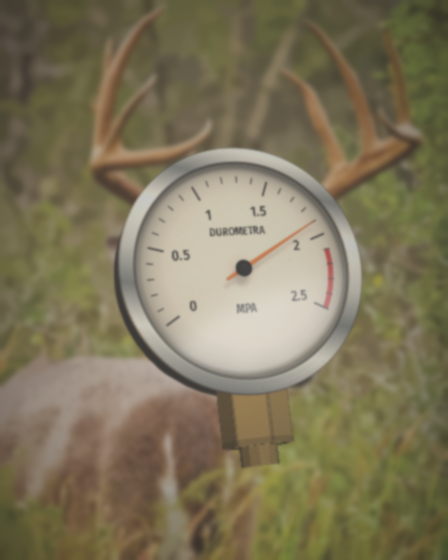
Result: 1.9
